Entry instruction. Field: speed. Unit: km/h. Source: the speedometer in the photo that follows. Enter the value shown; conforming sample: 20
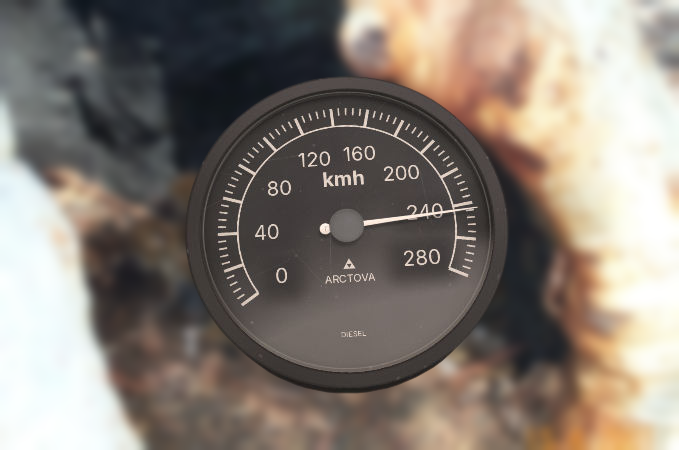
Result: 244
